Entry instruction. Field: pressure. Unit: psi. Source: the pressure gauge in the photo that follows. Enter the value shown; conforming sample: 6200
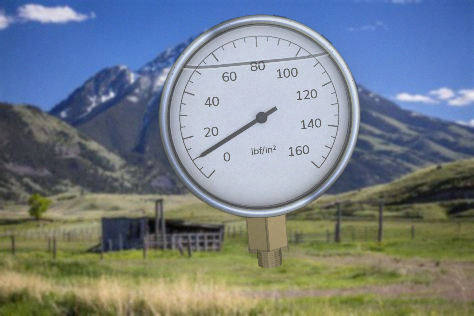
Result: 10
